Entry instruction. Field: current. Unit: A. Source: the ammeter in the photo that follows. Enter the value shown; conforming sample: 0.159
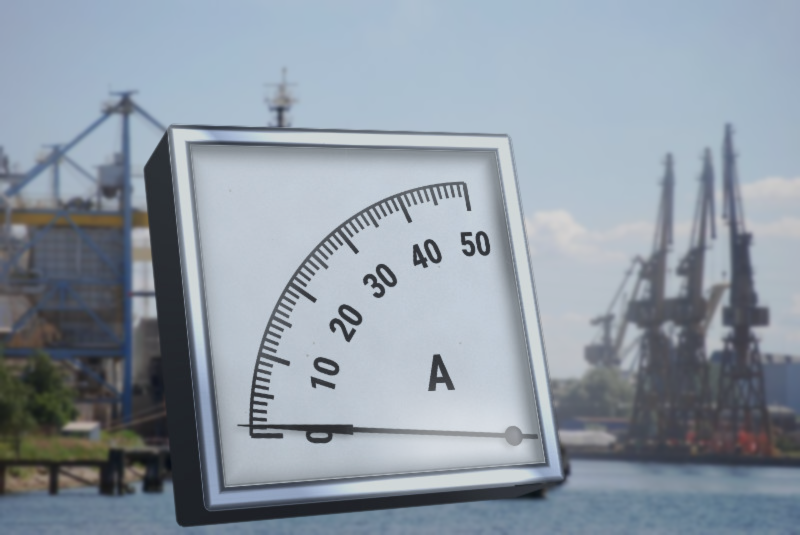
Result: 1
